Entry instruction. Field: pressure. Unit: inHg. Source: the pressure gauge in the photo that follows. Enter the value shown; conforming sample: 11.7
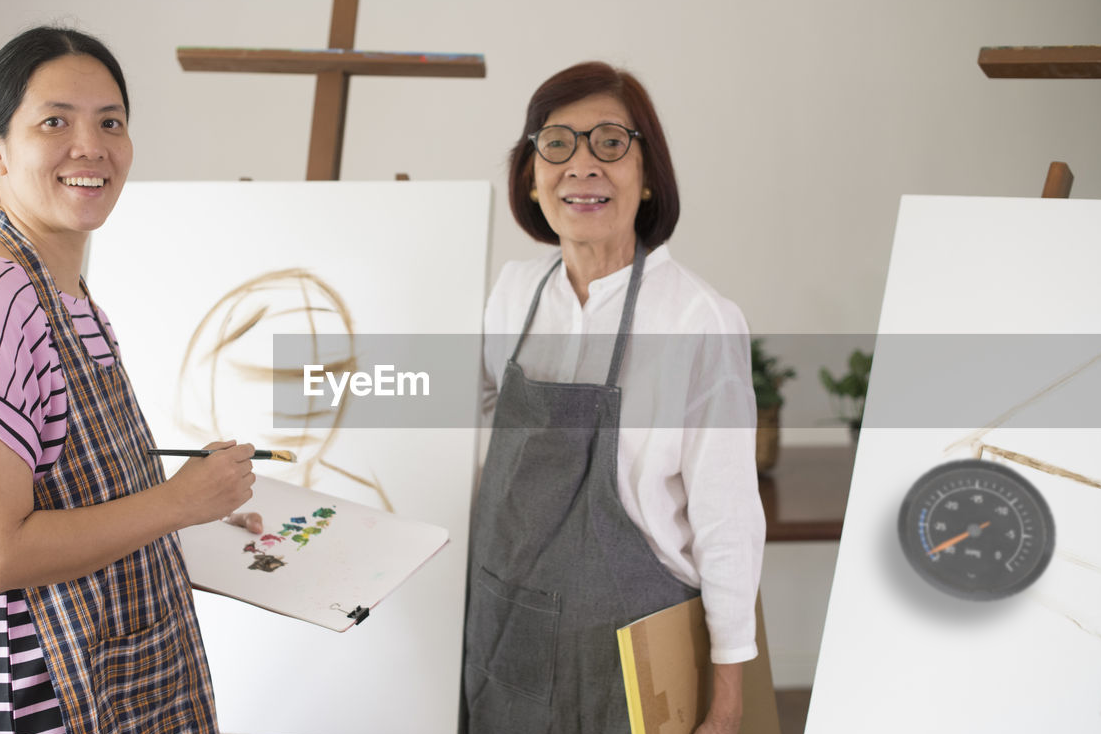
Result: -29
